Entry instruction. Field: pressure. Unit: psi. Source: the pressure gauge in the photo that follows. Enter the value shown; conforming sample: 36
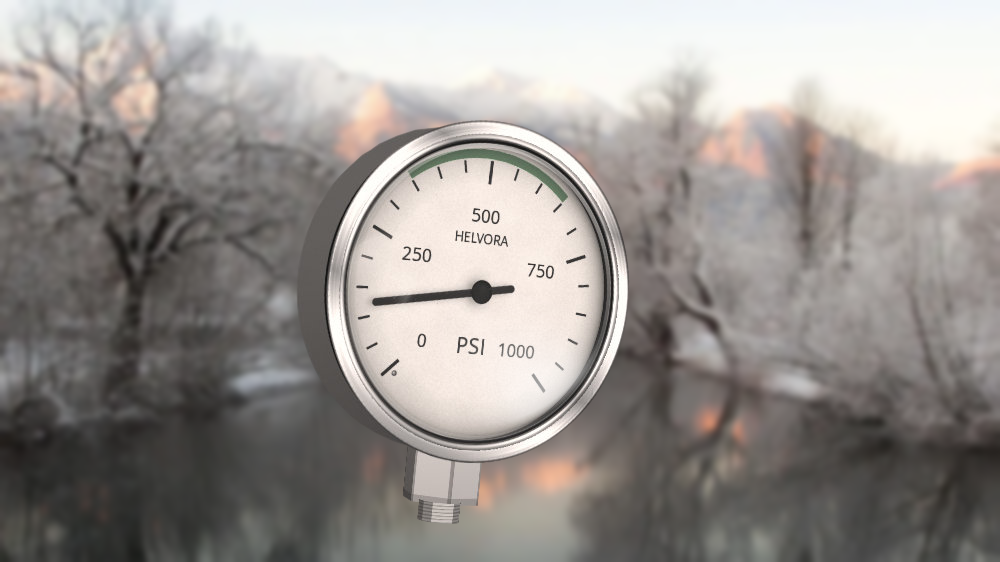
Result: 125
